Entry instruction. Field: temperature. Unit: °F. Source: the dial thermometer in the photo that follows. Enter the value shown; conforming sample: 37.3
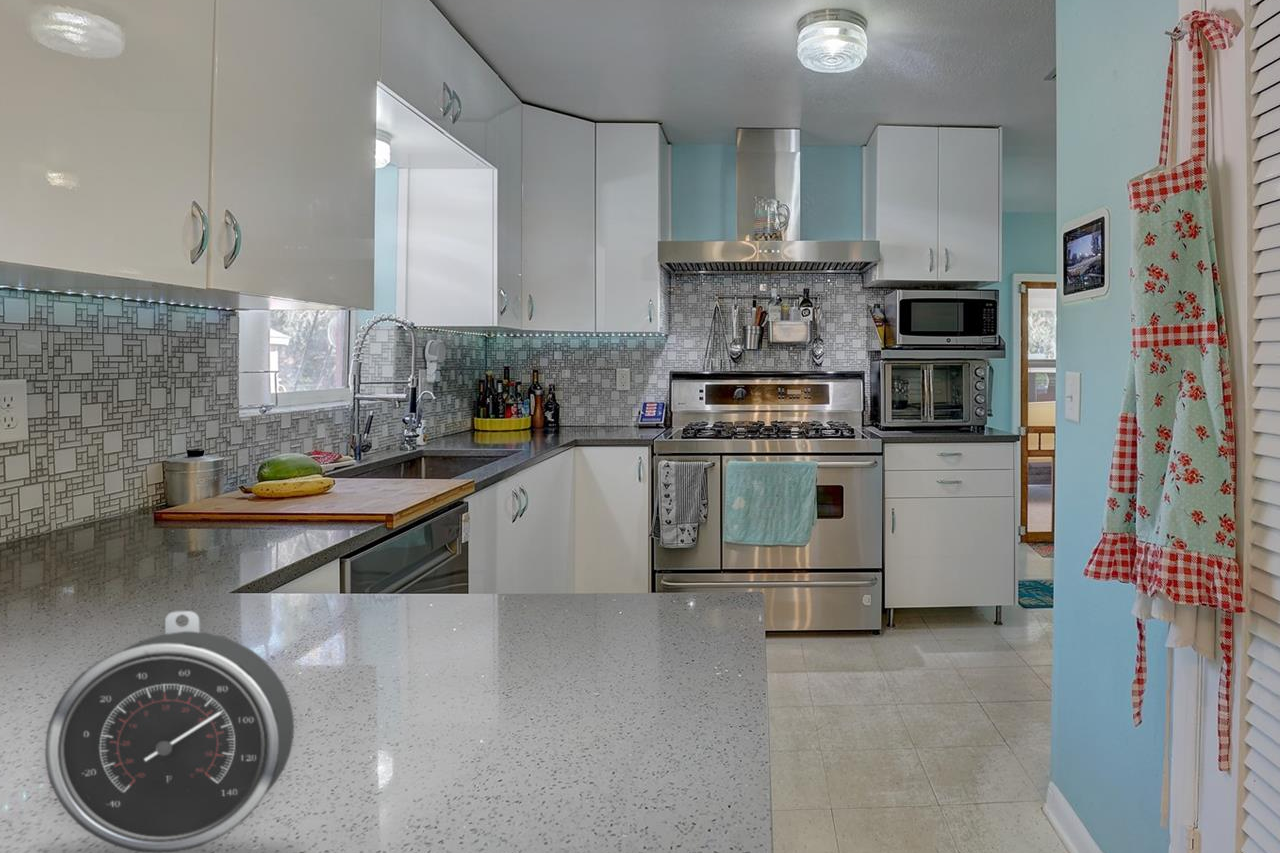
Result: 90
